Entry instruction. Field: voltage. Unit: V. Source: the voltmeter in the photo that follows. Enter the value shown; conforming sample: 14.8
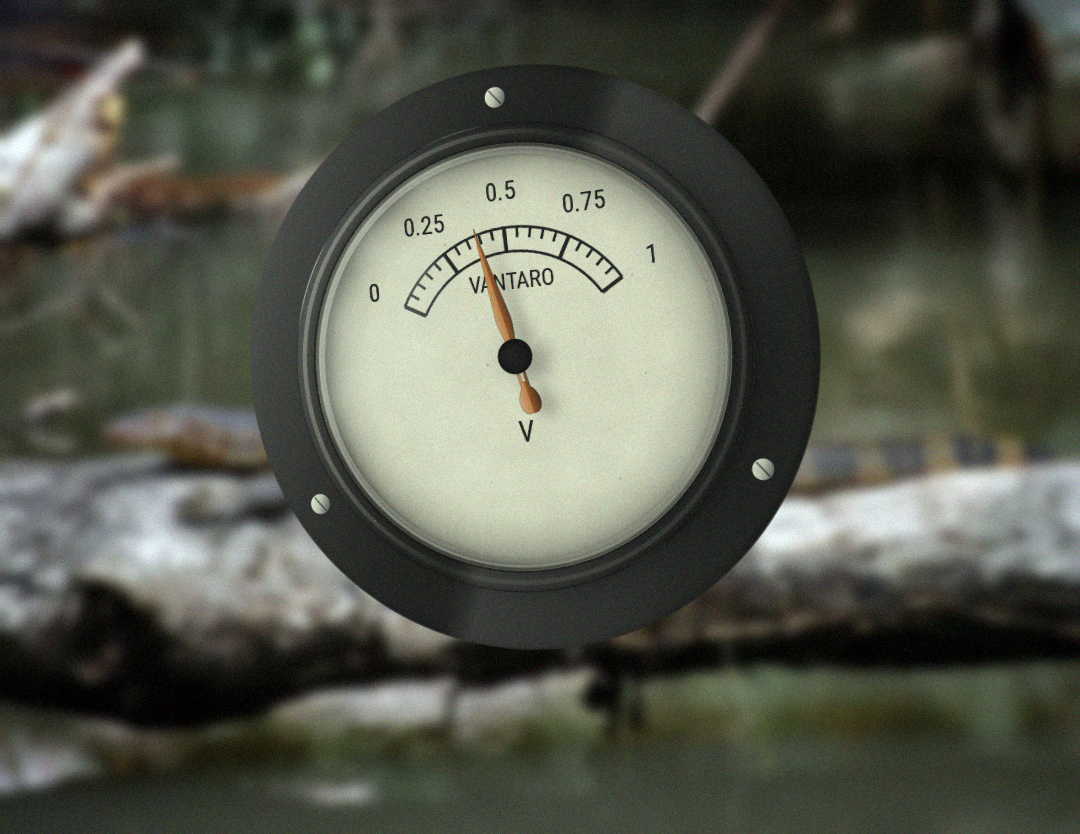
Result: 0.4
